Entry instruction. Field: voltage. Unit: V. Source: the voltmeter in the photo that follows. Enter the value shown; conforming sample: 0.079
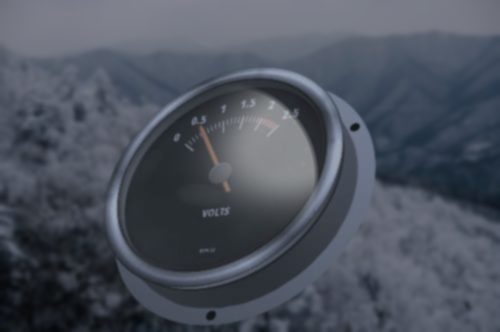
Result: 0.5
